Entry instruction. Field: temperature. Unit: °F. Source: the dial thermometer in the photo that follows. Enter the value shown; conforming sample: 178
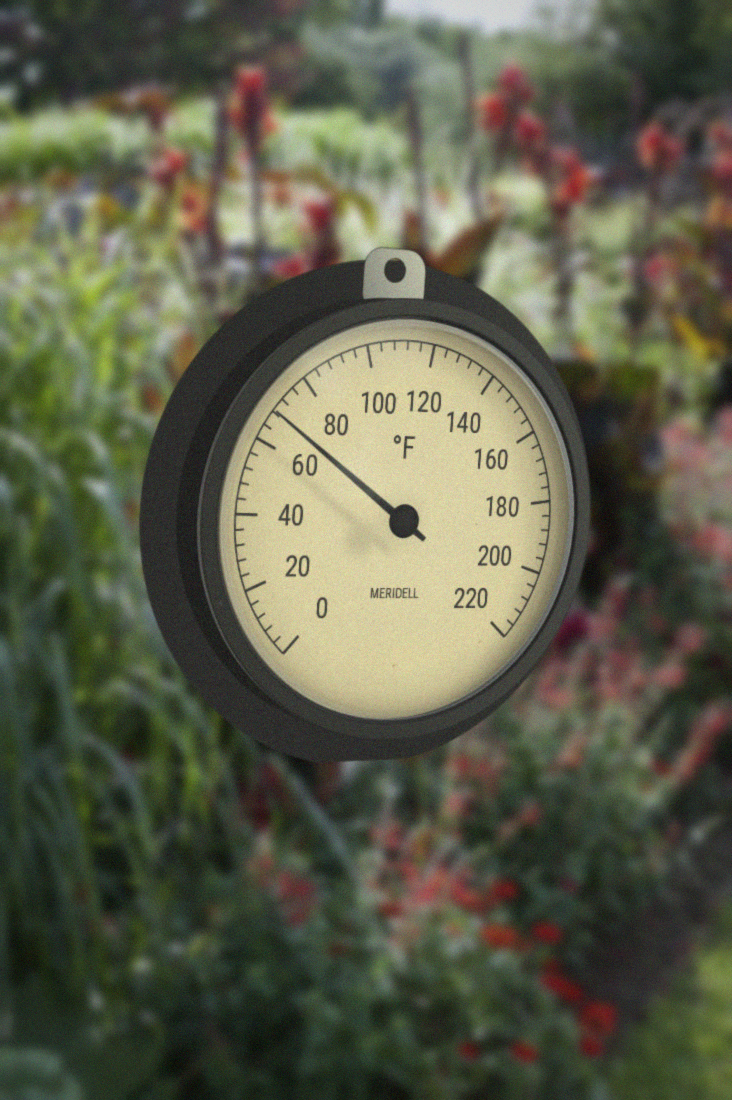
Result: 68
